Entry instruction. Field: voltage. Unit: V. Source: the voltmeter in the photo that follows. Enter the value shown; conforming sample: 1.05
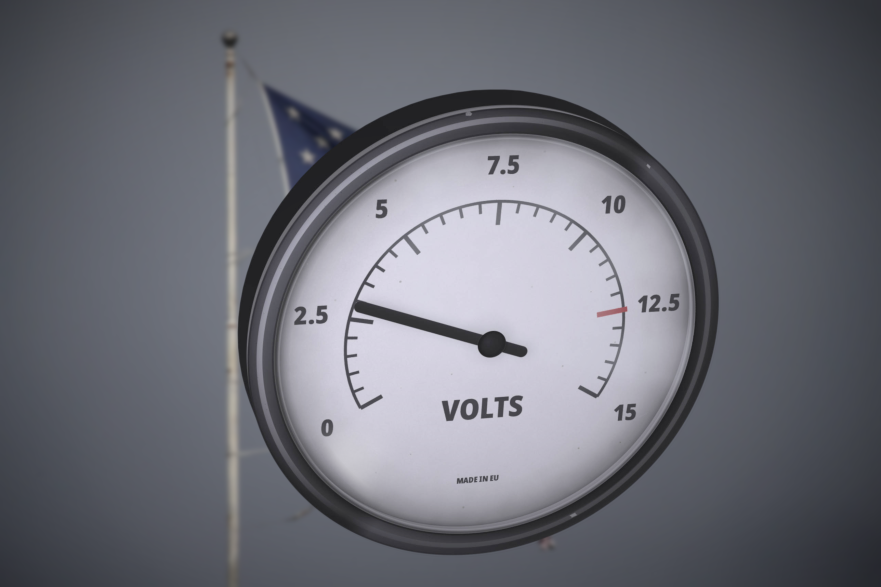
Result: 3
